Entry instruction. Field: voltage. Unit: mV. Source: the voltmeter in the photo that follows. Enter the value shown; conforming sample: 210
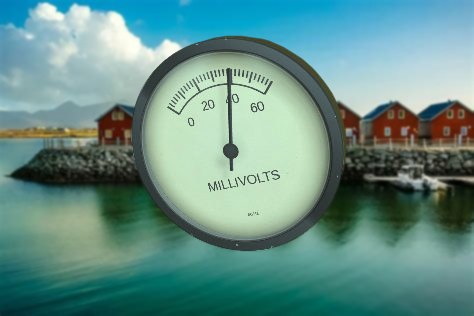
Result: 40
